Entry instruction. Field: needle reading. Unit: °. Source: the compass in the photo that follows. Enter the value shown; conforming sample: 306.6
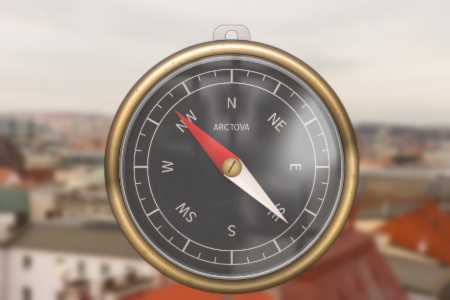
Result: 315
